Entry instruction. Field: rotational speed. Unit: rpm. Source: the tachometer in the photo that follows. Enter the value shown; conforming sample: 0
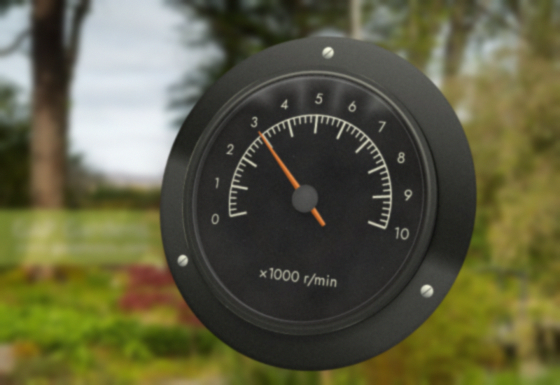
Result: 3000
